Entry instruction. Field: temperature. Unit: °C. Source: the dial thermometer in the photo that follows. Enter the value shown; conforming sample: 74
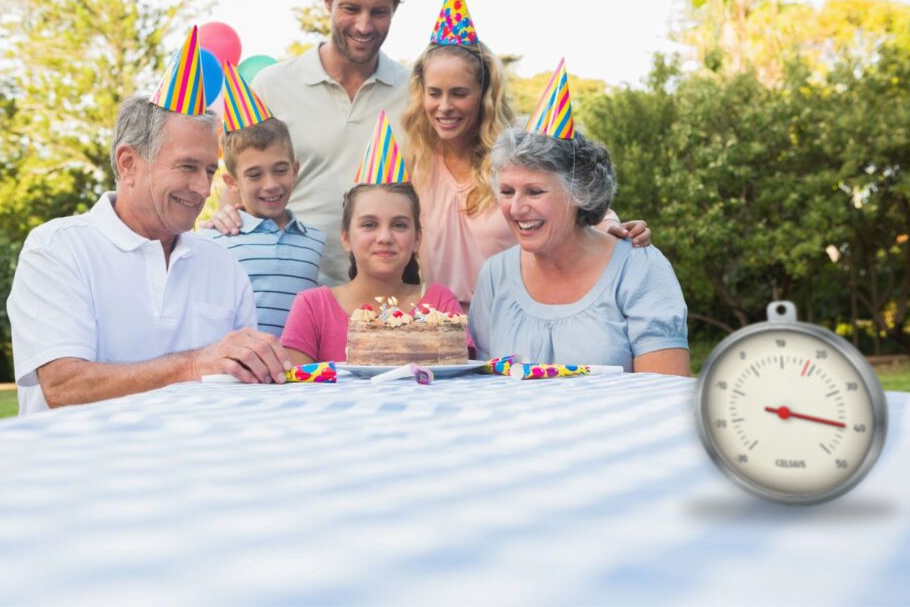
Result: 40
